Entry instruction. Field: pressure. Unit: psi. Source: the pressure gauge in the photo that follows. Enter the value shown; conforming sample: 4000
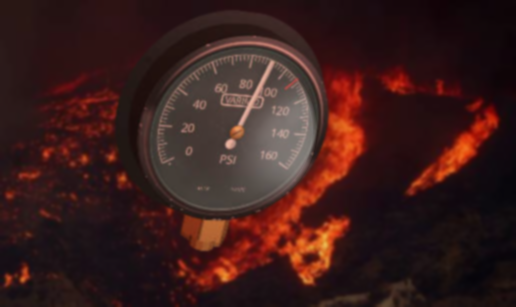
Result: 90
